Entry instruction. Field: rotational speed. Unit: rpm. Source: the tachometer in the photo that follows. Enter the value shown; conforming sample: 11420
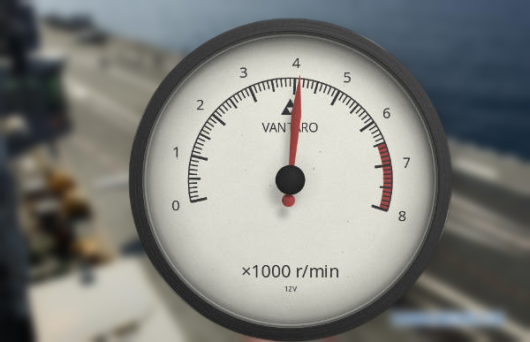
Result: 4100
